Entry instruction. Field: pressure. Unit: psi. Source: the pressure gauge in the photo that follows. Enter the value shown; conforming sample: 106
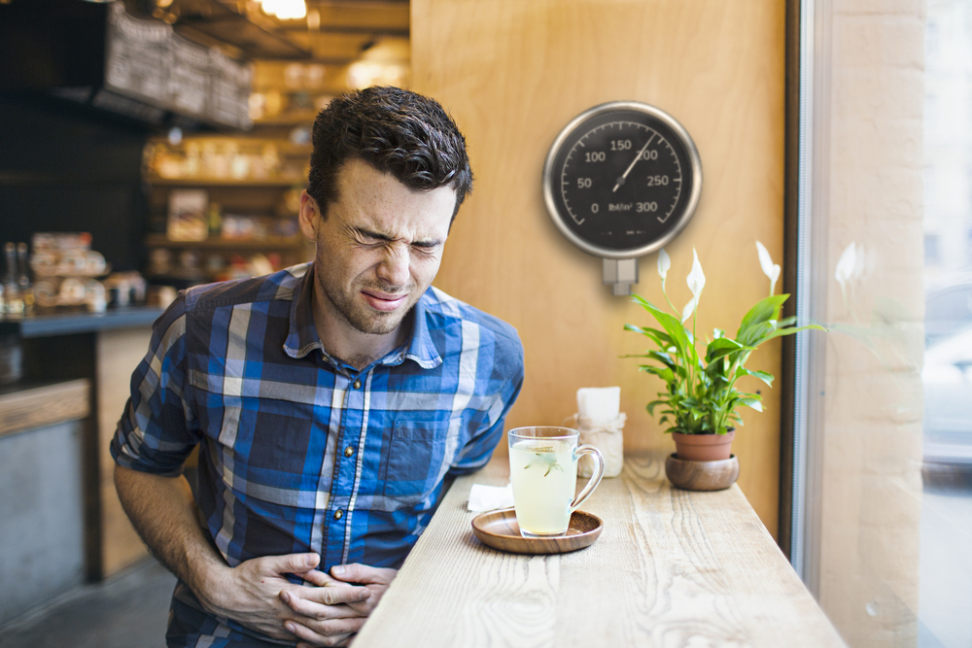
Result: 190
